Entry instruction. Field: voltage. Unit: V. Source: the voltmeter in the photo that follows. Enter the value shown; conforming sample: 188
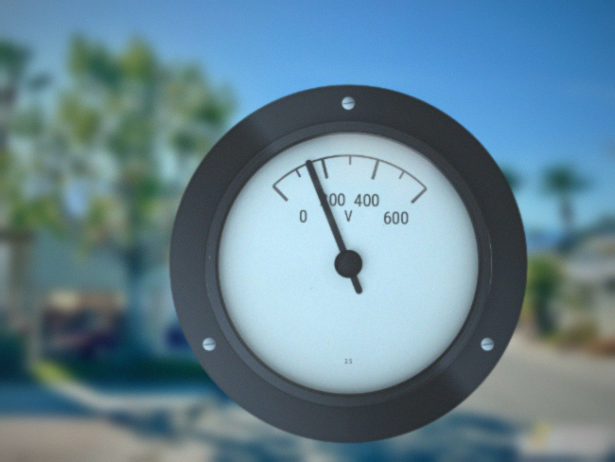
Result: 150
